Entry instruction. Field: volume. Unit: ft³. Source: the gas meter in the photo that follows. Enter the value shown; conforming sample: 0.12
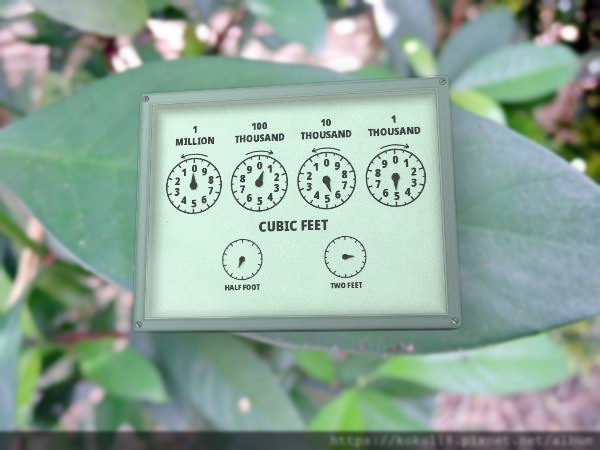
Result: 5500
